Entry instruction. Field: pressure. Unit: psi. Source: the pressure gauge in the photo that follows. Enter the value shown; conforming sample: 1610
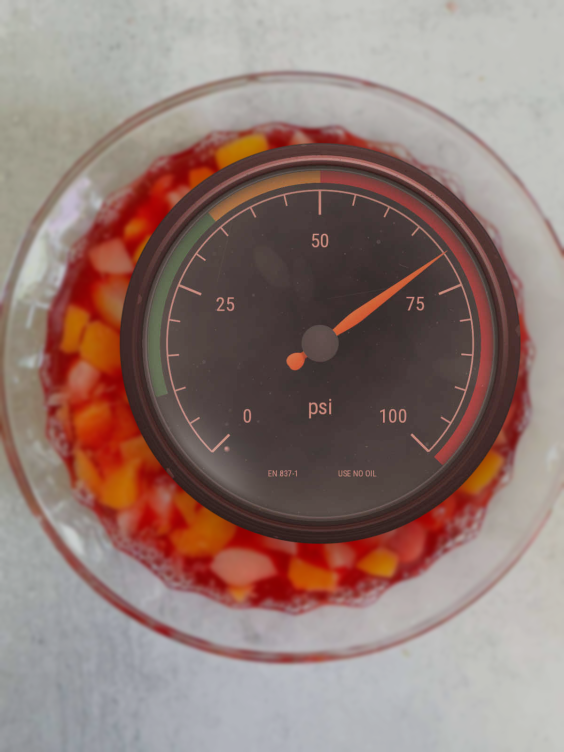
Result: 70
